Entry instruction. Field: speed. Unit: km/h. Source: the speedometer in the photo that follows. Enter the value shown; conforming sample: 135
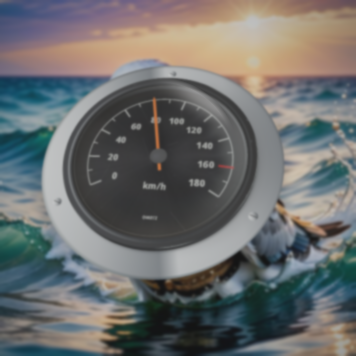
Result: 80
